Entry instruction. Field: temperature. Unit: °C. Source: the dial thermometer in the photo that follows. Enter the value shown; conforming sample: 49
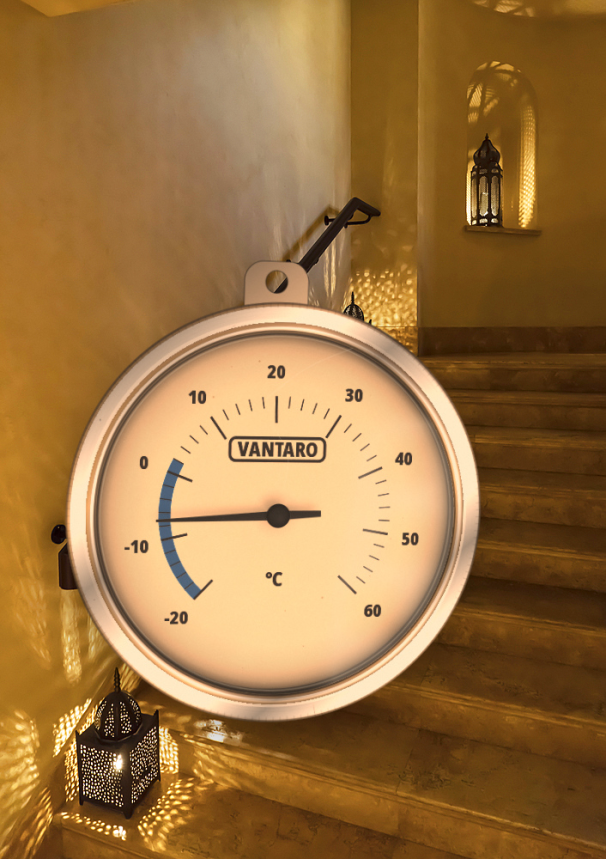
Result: -7
